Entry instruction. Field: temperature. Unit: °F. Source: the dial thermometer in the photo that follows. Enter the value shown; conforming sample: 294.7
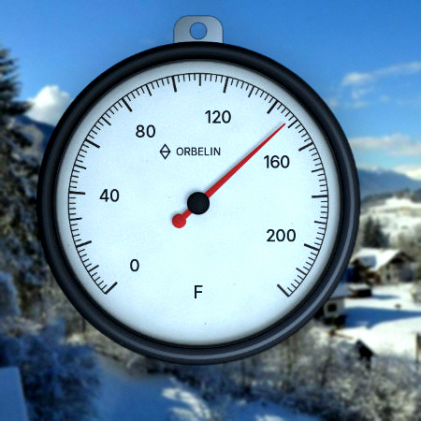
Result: 148
